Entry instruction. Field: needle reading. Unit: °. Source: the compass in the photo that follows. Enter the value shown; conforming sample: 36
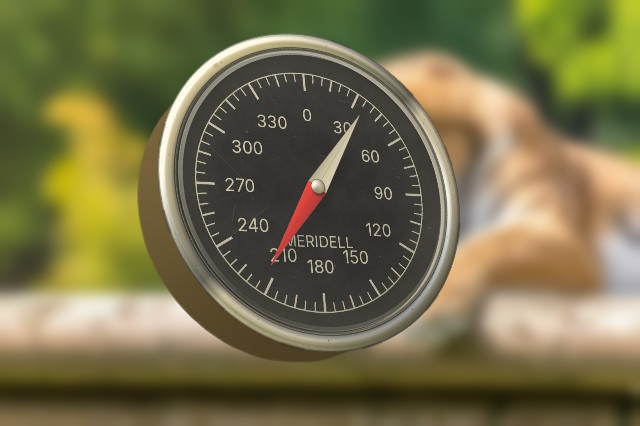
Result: 215
